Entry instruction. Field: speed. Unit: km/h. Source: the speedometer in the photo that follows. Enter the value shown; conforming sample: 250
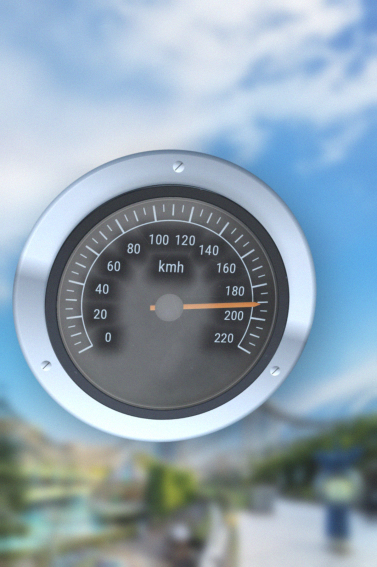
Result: 190
